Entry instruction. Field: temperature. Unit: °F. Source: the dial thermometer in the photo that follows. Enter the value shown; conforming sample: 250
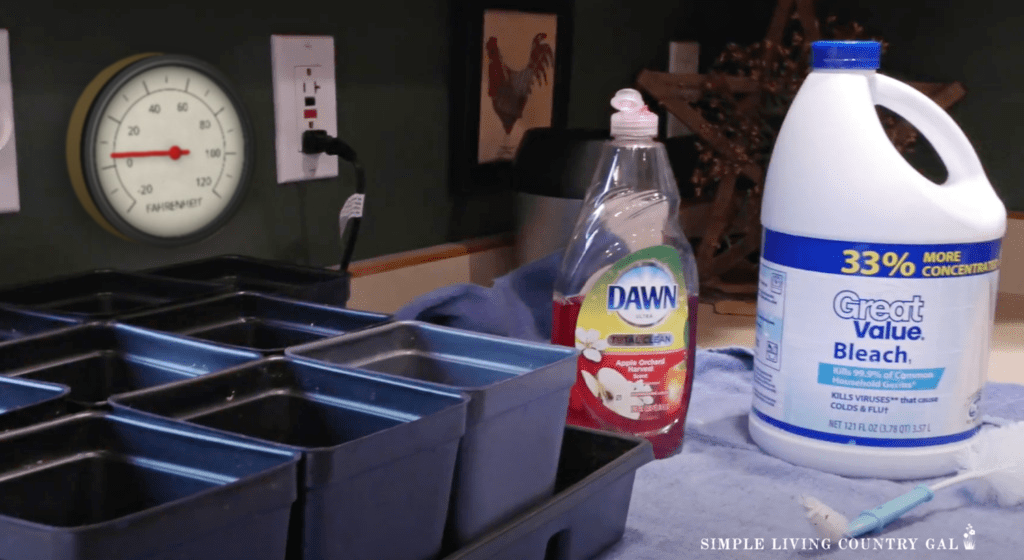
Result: 5
